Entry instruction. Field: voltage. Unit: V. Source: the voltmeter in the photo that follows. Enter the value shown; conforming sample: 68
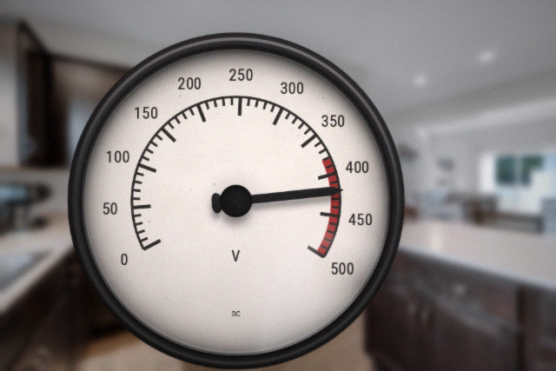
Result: 420
